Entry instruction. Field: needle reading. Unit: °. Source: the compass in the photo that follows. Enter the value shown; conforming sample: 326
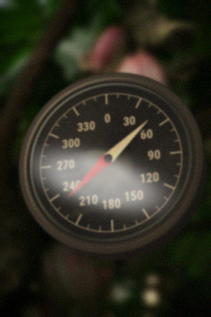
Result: 230
